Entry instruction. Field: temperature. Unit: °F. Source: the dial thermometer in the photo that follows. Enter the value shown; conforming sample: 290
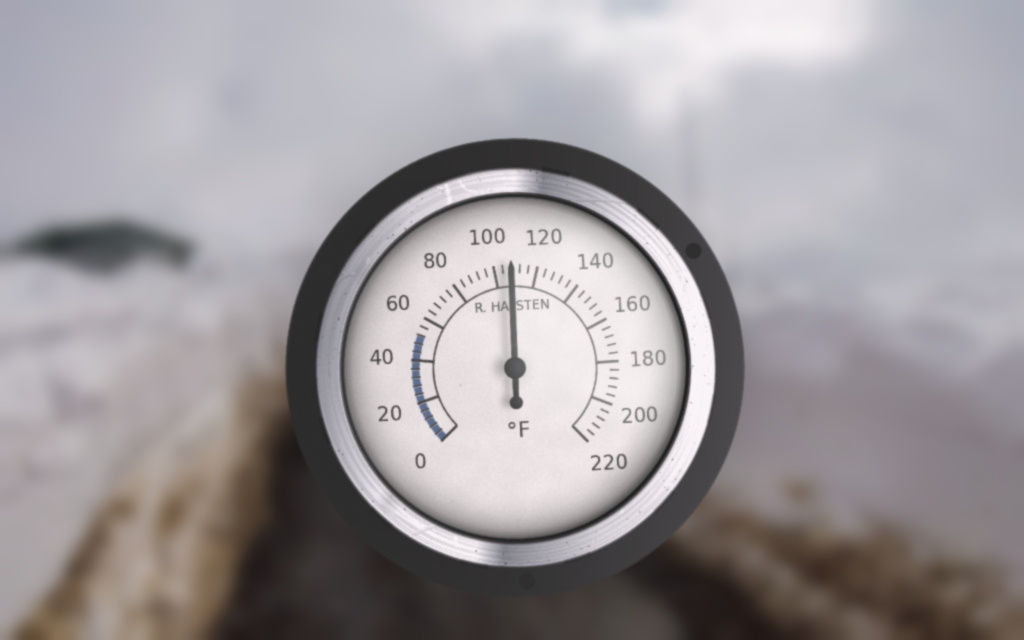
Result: 108
